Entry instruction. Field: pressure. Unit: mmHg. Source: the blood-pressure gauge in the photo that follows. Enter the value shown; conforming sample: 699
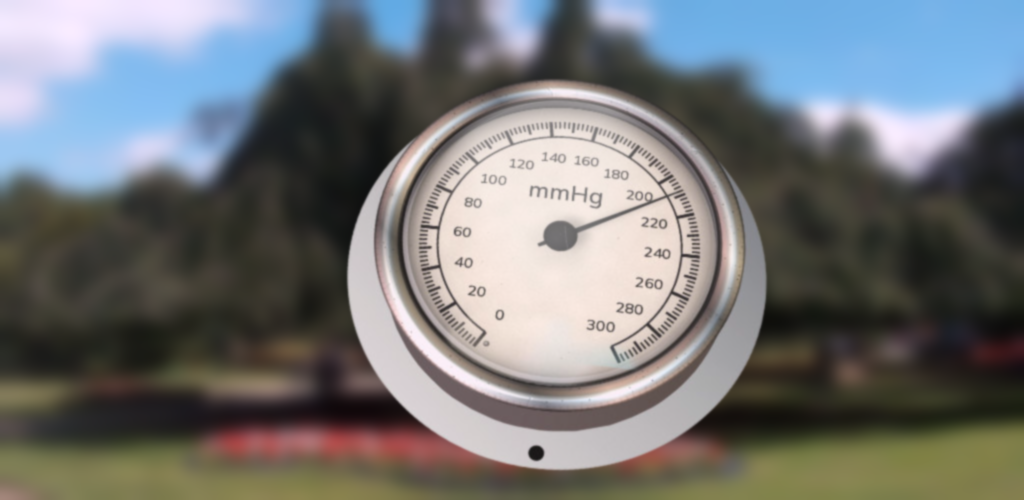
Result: 210
